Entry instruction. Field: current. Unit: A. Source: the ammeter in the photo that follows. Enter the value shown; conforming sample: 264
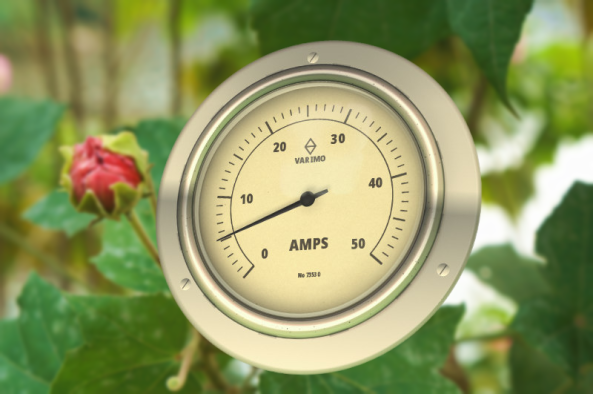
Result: 5
